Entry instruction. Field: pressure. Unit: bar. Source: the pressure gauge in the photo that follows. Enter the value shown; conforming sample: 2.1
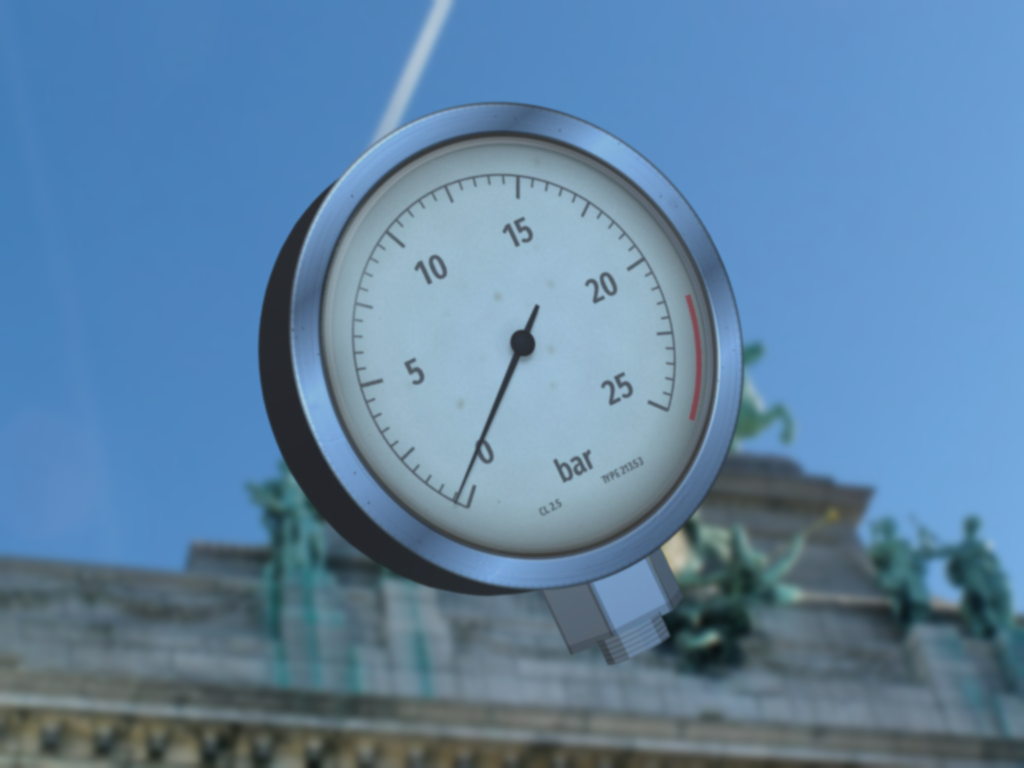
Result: 0.5
